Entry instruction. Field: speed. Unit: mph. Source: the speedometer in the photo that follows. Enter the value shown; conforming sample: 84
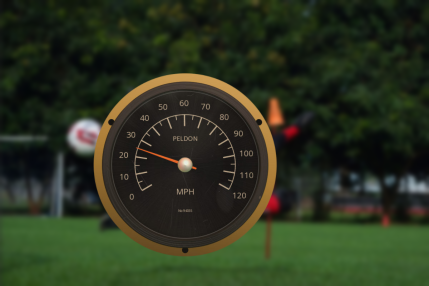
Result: 25
